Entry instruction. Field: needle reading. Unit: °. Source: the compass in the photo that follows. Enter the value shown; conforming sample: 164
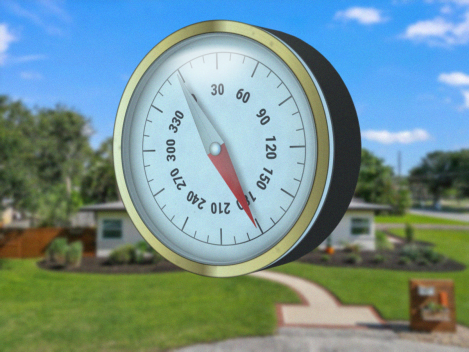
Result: 180
